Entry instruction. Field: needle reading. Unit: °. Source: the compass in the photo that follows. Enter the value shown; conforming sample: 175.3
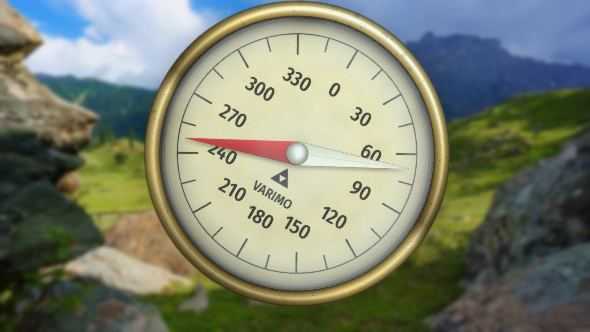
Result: 247.5
